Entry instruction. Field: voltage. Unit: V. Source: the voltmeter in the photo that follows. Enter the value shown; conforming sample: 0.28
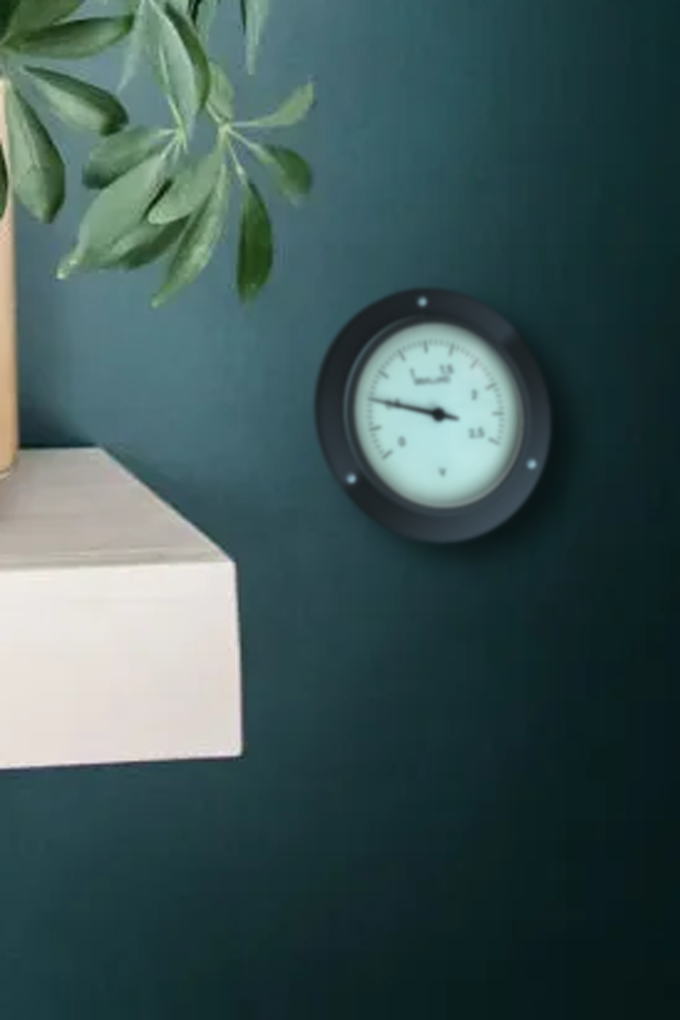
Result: 0.5
